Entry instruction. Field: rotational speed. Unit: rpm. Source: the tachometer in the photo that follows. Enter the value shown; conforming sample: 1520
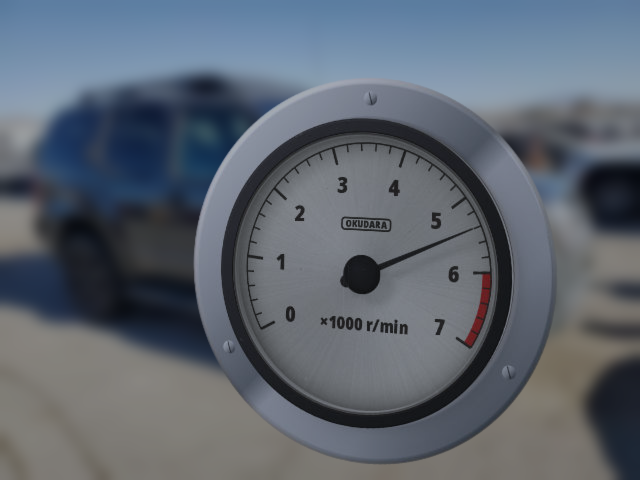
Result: 5400
